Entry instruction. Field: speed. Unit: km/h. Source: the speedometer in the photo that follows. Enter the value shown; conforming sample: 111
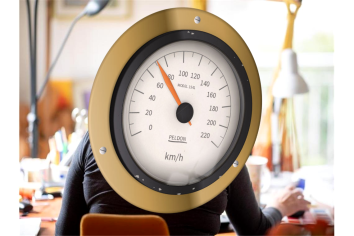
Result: 70
